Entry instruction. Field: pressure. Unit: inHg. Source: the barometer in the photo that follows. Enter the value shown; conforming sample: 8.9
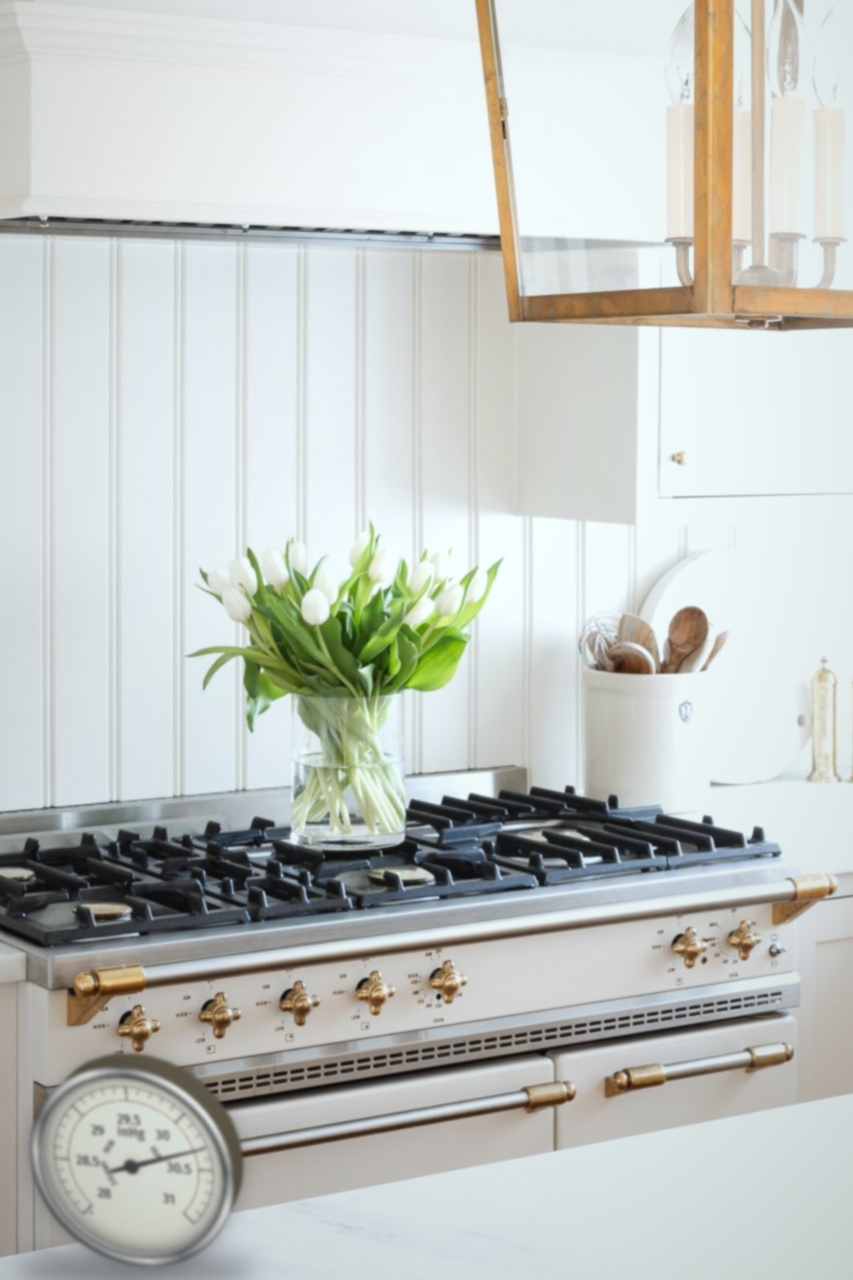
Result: 30.3
